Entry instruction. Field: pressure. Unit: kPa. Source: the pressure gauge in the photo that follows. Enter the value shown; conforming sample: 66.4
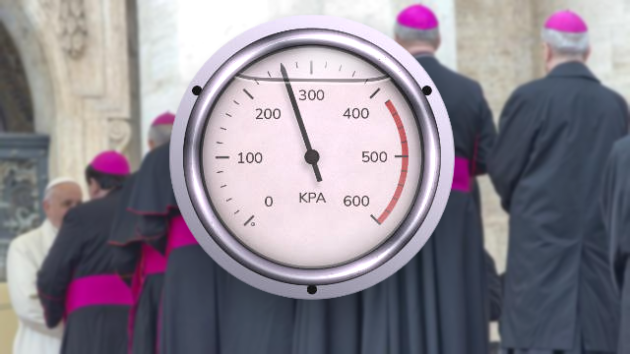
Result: 260
